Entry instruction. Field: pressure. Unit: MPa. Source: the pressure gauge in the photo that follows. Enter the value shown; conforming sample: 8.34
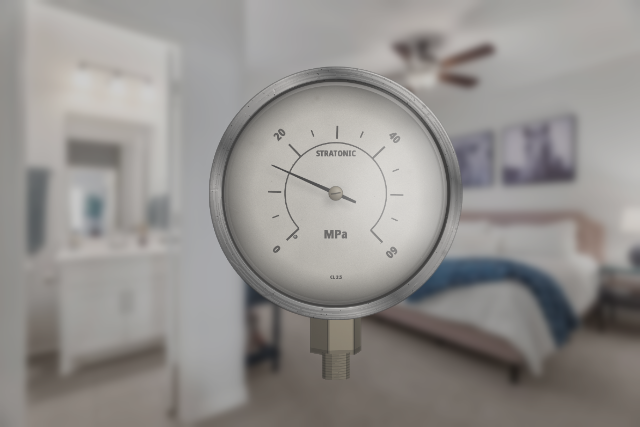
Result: 15
